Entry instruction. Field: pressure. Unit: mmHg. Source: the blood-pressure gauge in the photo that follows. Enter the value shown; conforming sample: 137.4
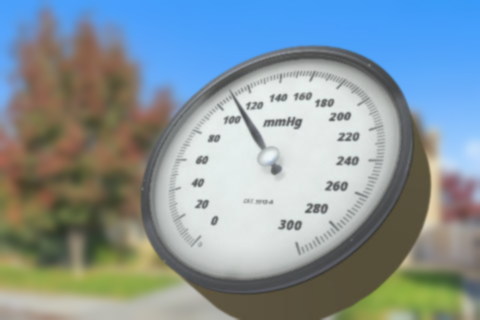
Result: 110
